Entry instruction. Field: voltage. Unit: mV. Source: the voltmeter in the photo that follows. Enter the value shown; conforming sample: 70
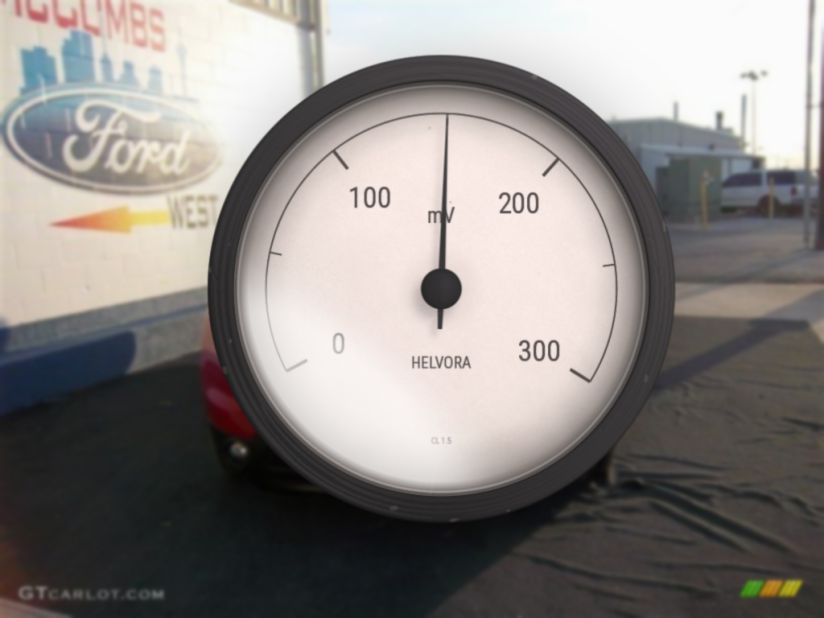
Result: 150
